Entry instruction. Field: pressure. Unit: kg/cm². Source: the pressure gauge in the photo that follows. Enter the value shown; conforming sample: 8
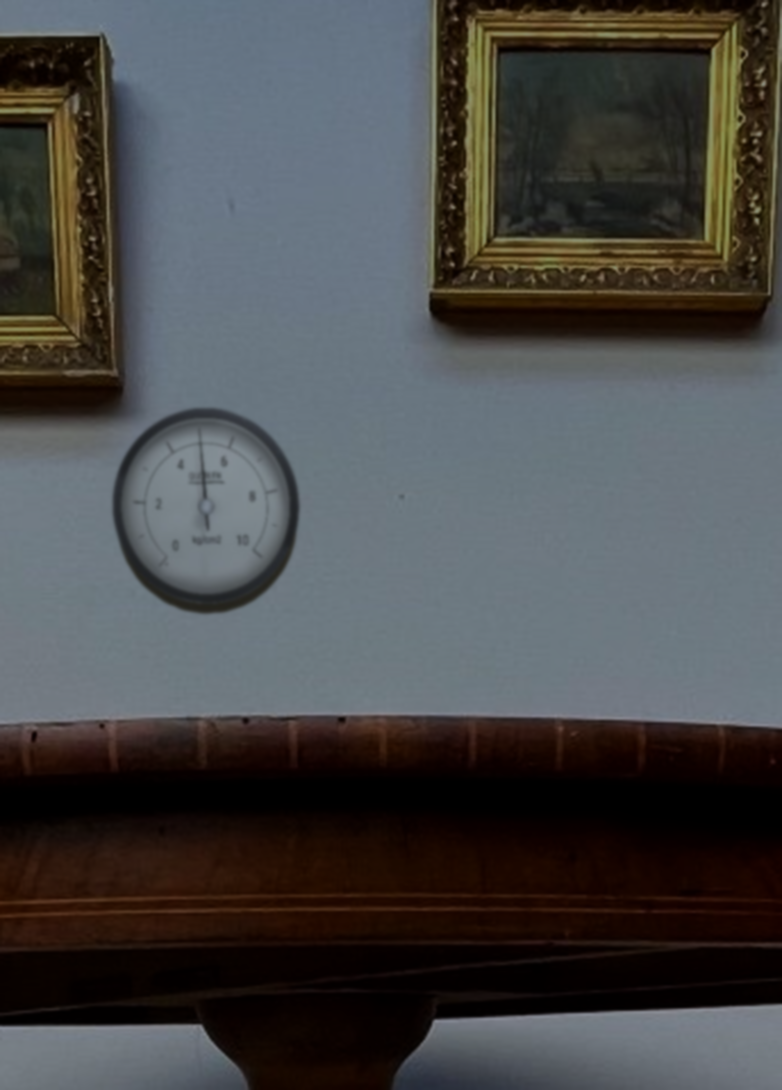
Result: 5
